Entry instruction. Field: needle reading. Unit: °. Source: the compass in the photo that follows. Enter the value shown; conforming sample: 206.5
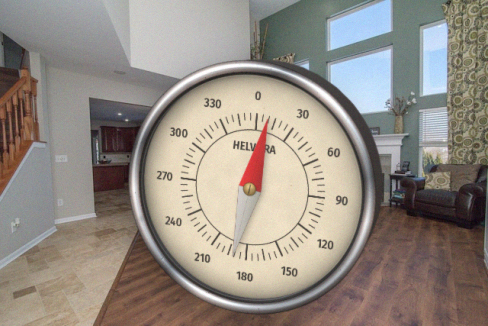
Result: 10
